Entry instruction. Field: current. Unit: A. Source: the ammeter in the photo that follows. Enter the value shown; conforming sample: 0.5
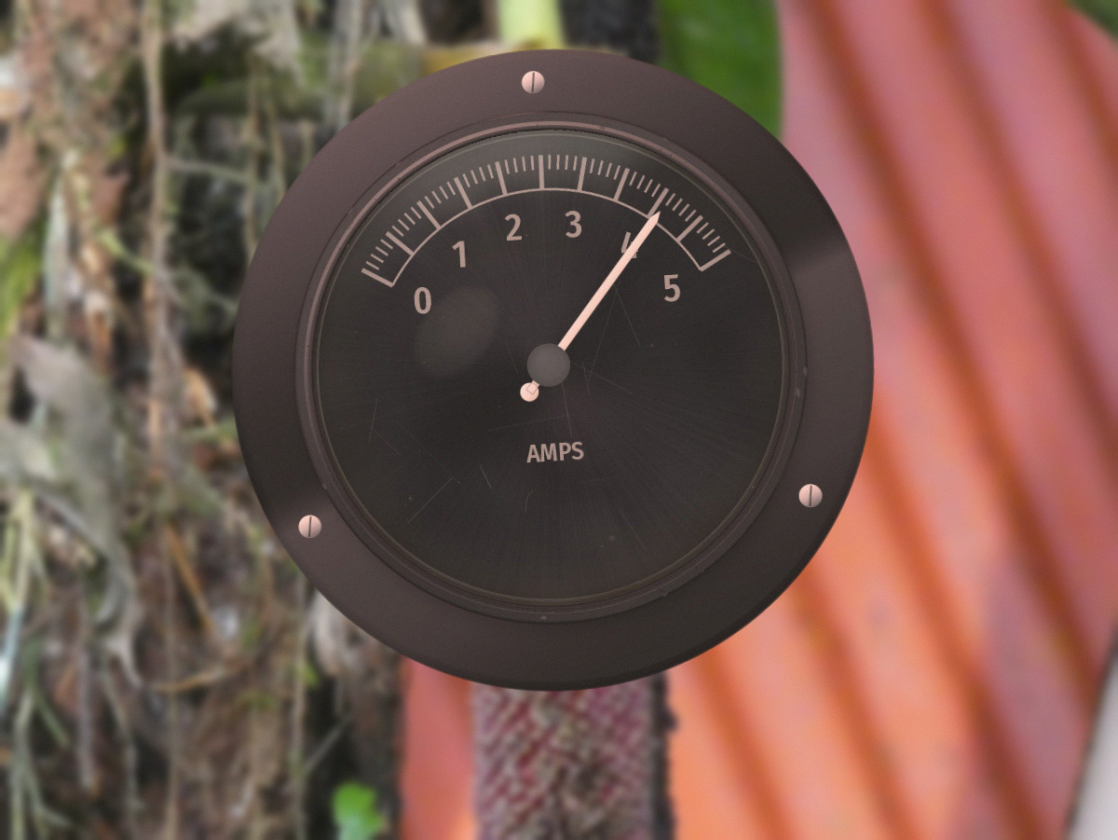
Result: 4.1
